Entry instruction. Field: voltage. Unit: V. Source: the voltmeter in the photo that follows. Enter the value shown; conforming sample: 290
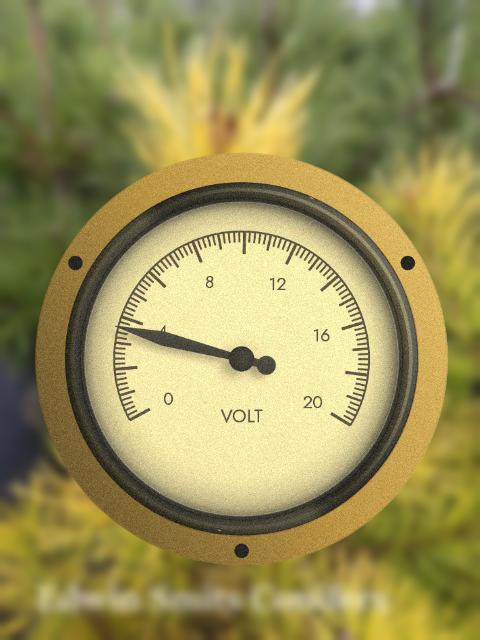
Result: 3.6
